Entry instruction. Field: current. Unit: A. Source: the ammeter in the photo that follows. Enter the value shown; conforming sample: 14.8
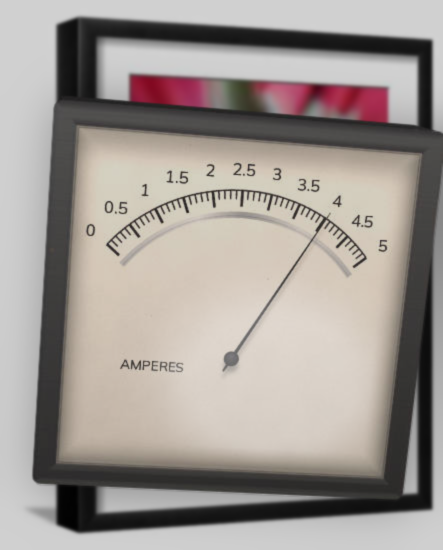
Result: 4
